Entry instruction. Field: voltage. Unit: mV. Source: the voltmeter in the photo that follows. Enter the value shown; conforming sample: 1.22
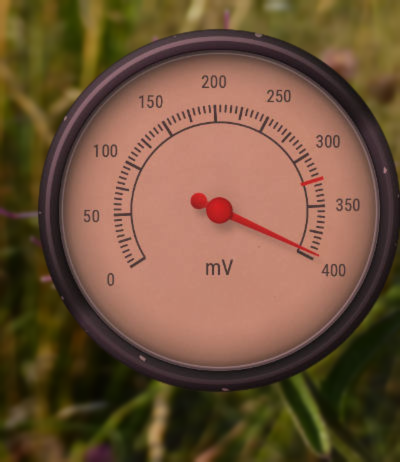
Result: 395
